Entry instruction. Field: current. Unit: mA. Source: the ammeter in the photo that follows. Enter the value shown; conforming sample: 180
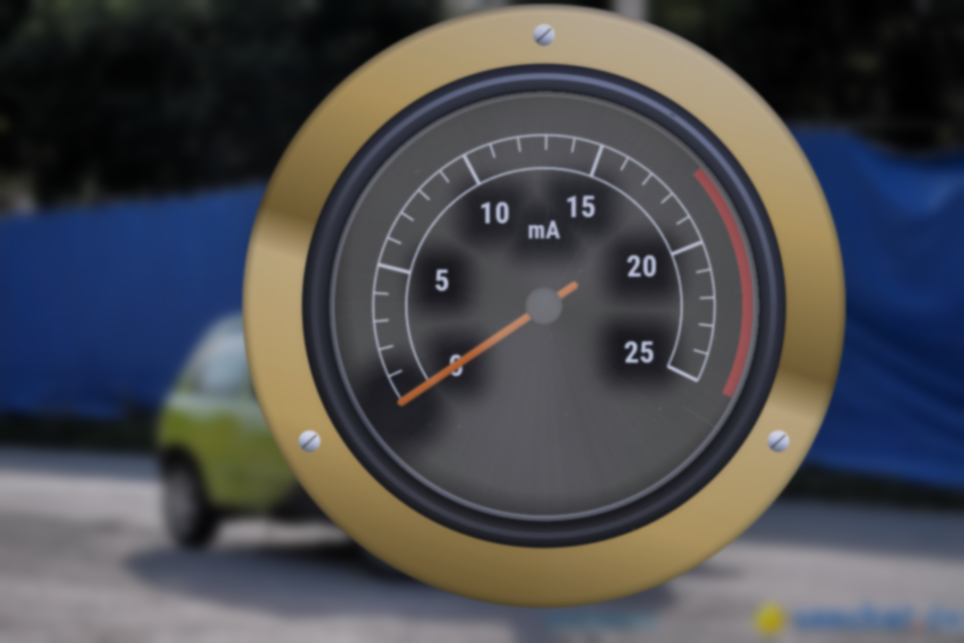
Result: 0
